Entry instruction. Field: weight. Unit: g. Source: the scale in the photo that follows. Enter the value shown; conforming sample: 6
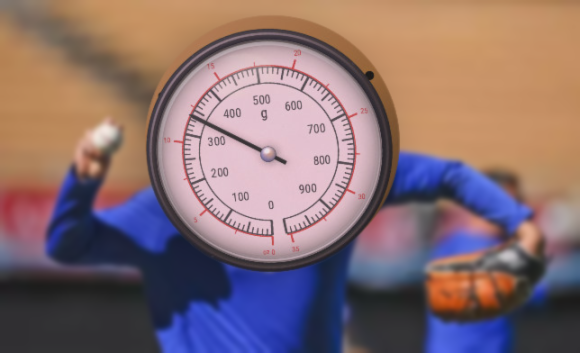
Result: 340
